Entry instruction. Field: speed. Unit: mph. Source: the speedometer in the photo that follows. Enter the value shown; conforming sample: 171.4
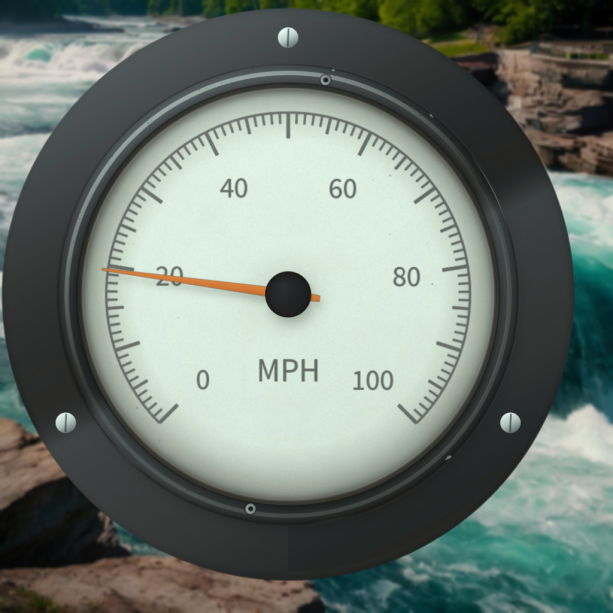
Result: 19.5
